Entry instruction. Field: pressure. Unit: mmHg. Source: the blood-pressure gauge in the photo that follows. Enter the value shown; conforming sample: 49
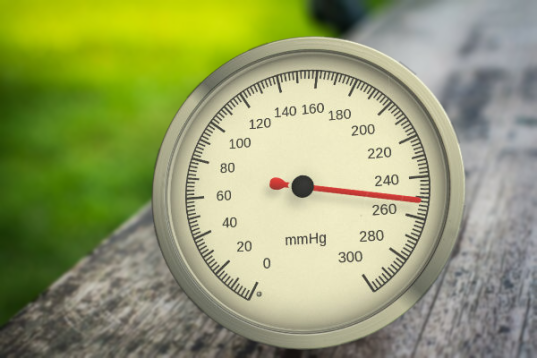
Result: 252
